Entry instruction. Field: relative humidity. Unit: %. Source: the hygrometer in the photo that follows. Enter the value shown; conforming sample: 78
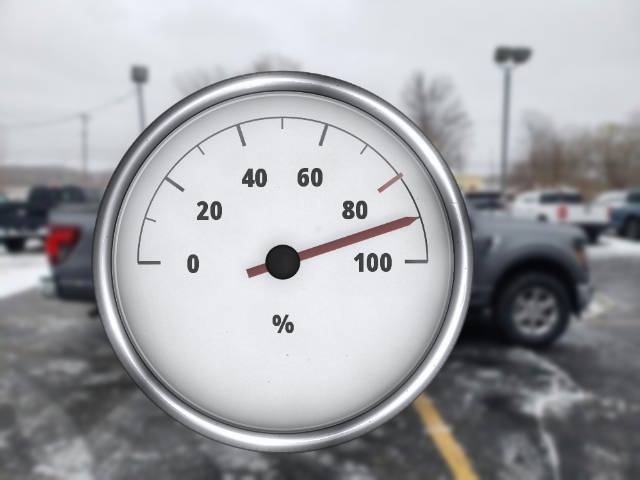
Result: 90
